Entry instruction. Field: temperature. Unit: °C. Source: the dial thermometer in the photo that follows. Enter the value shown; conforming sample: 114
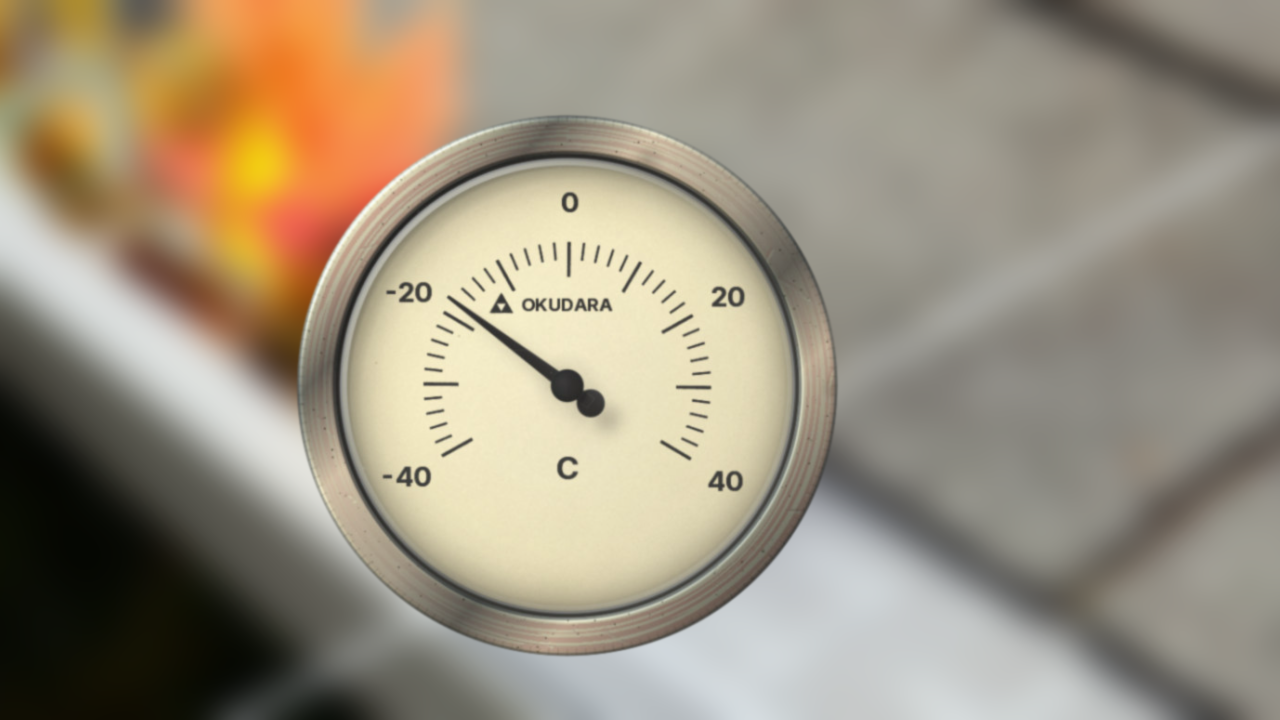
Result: -18
